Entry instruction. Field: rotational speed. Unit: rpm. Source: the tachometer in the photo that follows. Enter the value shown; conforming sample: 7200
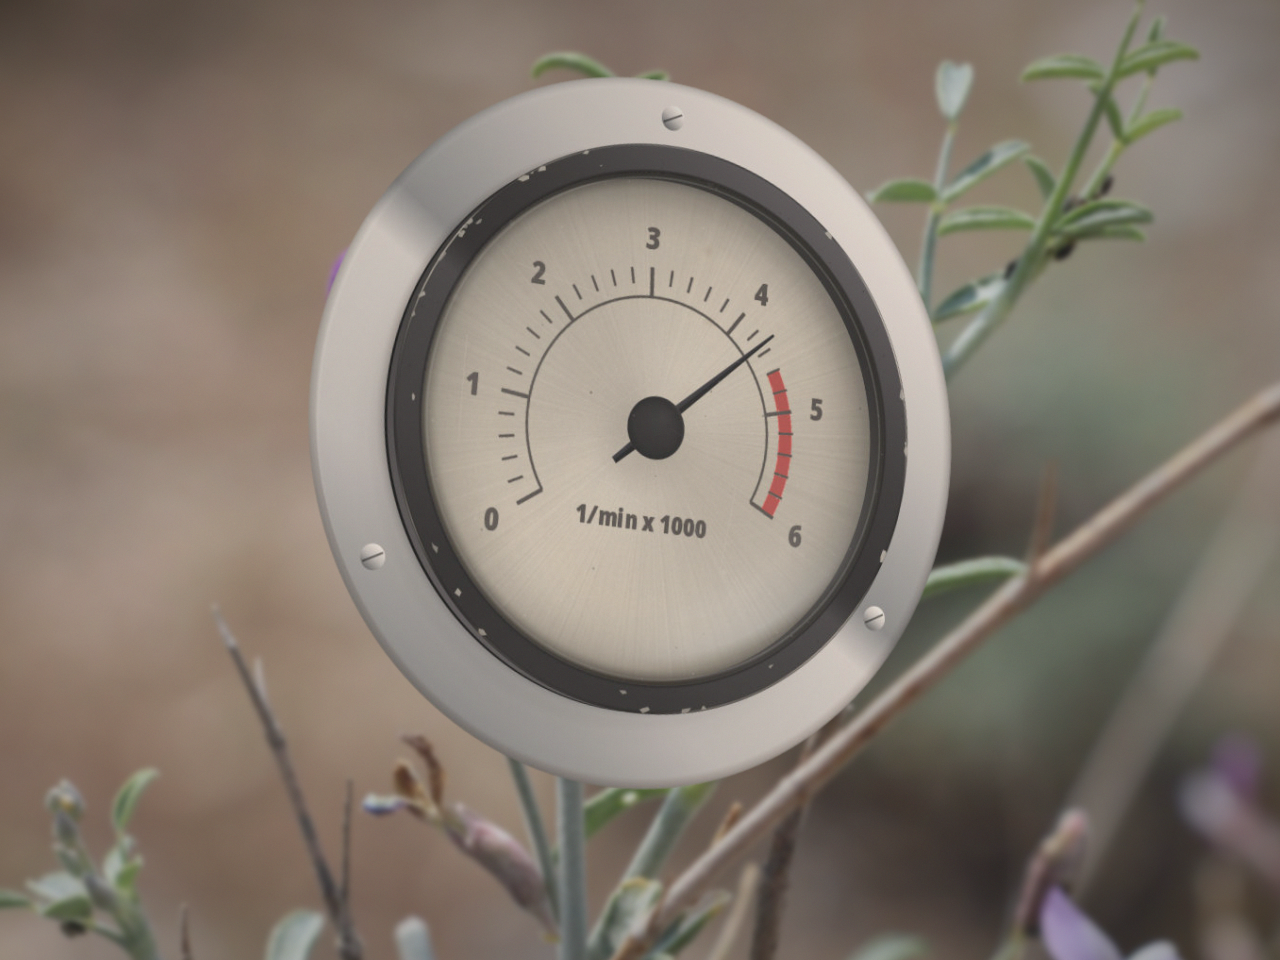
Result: 4300
